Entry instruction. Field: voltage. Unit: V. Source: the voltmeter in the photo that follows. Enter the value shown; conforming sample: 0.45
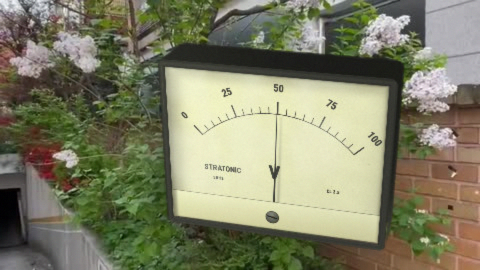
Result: 50
